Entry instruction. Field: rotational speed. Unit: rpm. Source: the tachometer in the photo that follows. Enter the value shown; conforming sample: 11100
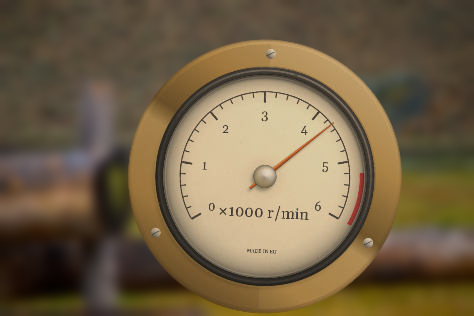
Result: 4300
